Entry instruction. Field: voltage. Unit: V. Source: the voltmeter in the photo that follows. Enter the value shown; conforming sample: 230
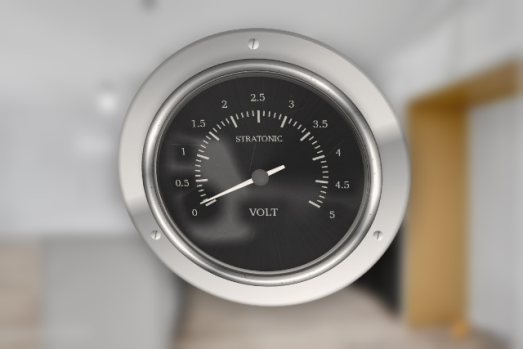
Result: 0.1
